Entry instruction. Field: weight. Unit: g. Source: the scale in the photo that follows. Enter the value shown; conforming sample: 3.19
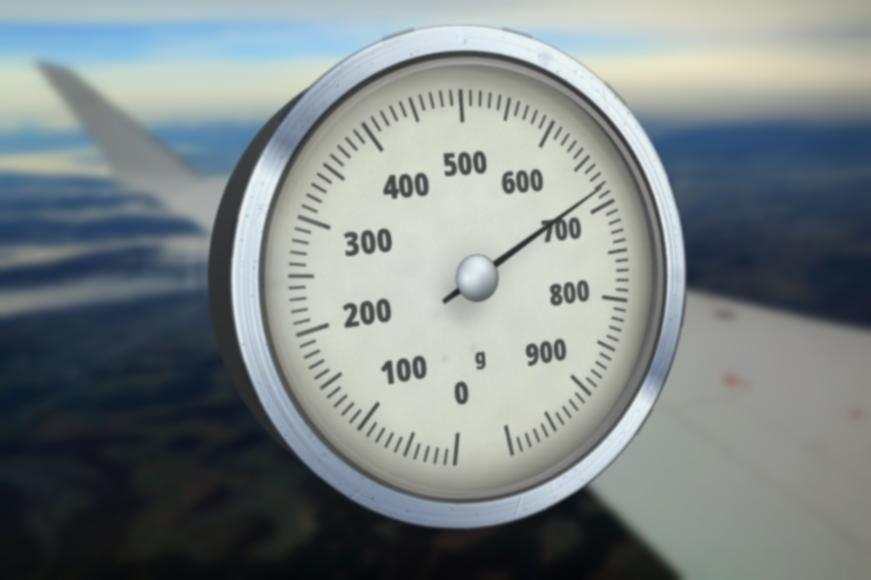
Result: 680
